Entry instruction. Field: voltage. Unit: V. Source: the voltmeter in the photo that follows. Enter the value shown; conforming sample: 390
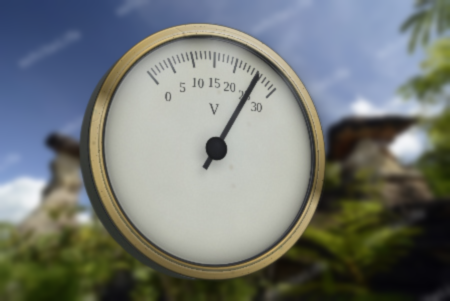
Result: 25
